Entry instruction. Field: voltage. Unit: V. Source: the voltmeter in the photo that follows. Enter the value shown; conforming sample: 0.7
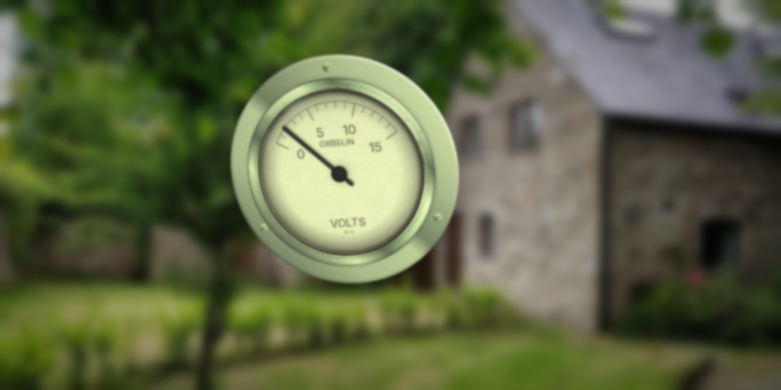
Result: 2
